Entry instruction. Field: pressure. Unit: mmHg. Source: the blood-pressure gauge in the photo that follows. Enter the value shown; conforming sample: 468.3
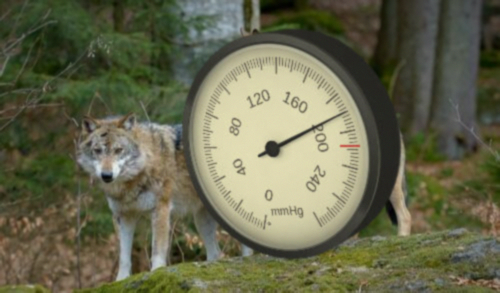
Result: 190
